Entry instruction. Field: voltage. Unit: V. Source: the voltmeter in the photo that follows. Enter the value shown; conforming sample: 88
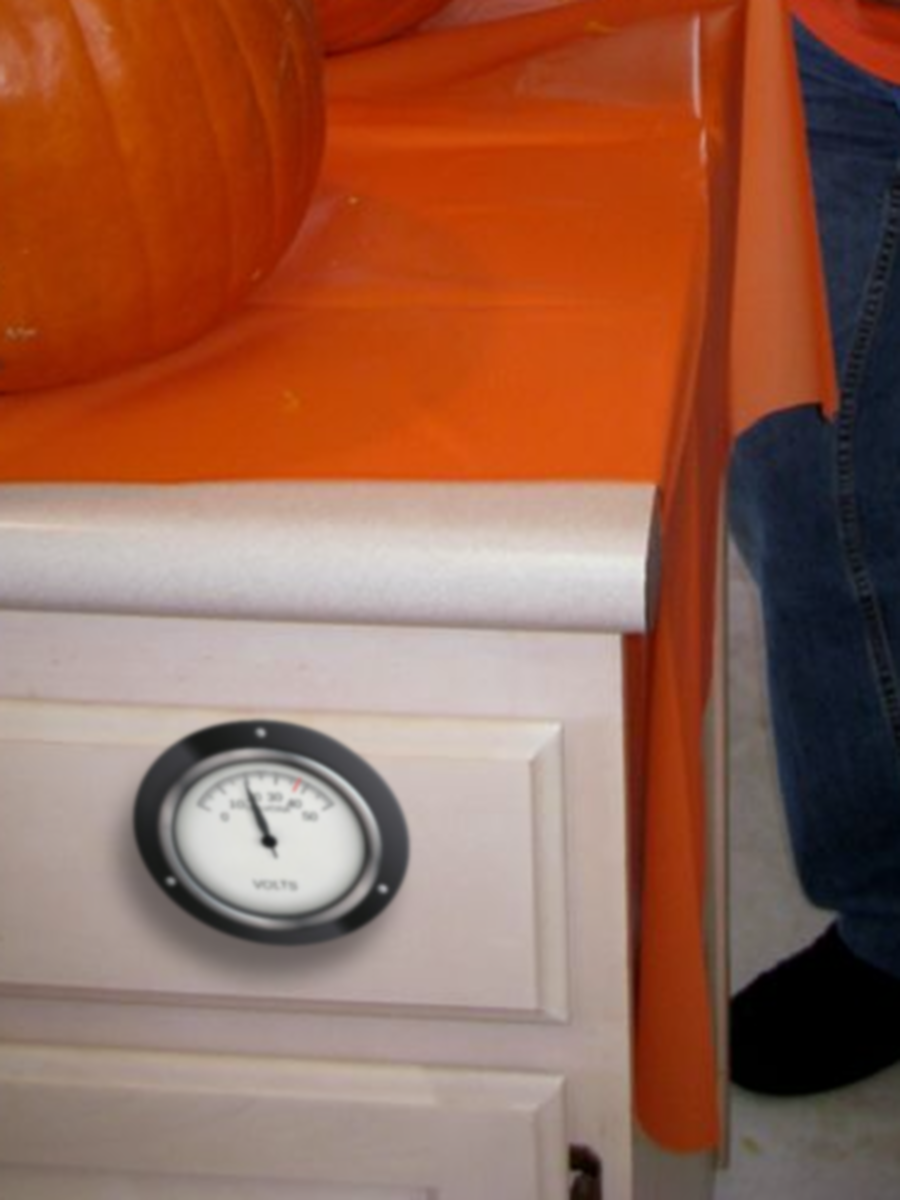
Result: 20
